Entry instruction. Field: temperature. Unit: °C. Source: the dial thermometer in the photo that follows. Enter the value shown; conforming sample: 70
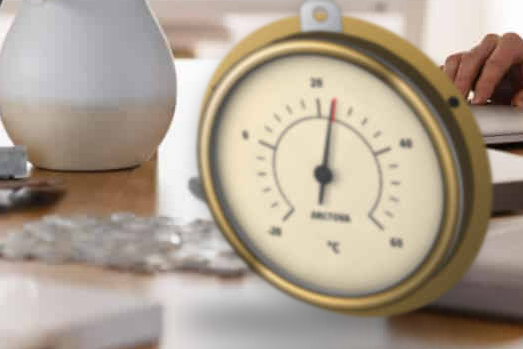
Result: 24
